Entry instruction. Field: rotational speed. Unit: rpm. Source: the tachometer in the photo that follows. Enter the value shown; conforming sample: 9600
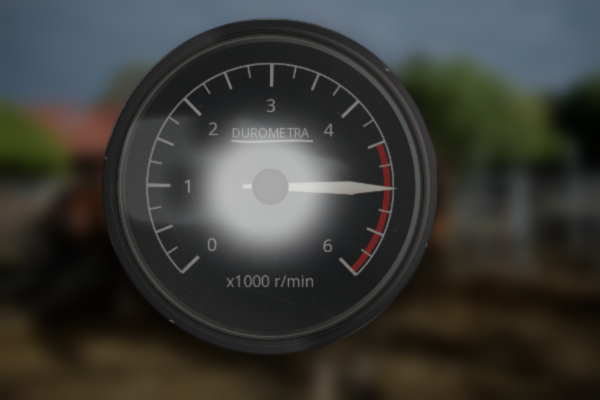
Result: 5000
